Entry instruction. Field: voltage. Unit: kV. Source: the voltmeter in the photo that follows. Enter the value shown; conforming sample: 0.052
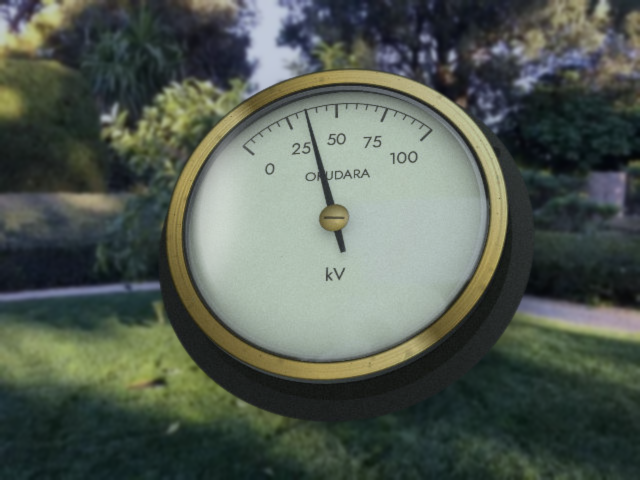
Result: 35
